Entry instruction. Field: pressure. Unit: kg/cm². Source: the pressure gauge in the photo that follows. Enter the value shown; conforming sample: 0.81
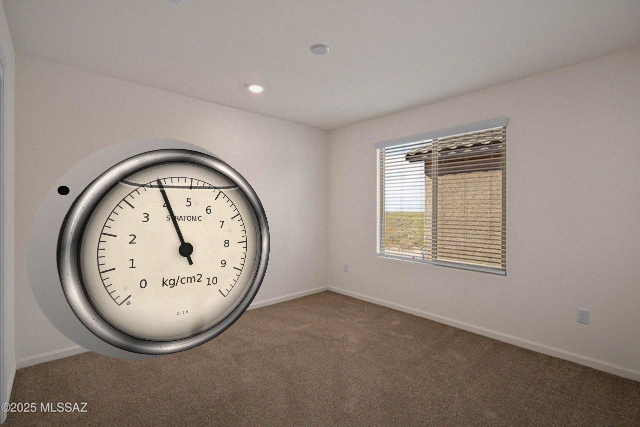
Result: 4
